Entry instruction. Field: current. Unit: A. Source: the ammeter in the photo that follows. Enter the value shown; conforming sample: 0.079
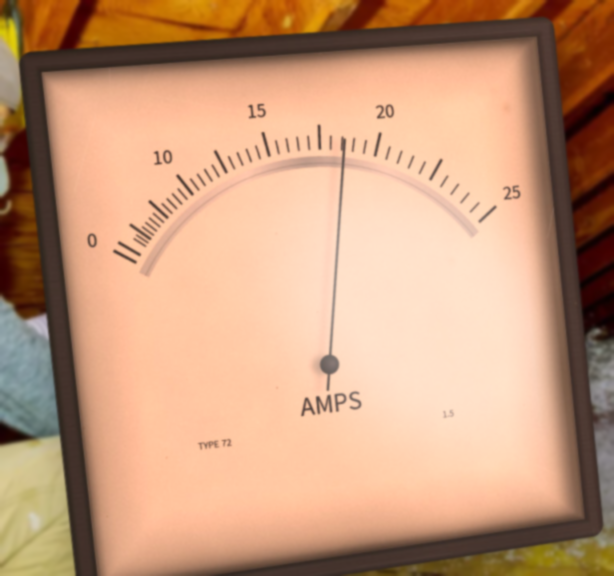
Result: 18.5
